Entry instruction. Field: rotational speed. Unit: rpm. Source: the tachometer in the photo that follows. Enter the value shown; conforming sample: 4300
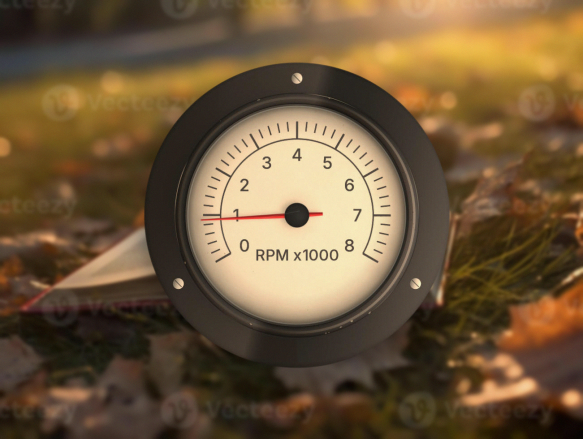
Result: 900
